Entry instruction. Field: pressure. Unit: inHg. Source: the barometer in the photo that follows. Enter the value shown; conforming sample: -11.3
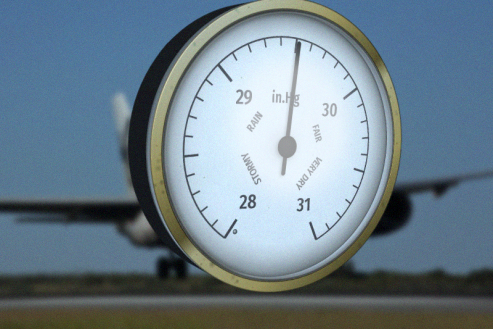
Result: 29.5
